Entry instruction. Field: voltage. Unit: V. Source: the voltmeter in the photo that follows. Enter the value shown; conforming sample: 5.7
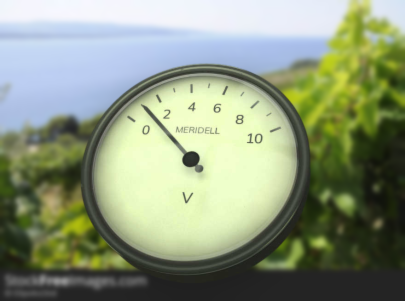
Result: 1
